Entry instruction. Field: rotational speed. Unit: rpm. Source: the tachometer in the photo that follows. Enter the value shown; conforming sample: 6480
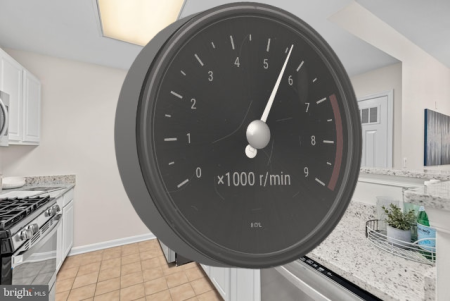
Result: 5500
